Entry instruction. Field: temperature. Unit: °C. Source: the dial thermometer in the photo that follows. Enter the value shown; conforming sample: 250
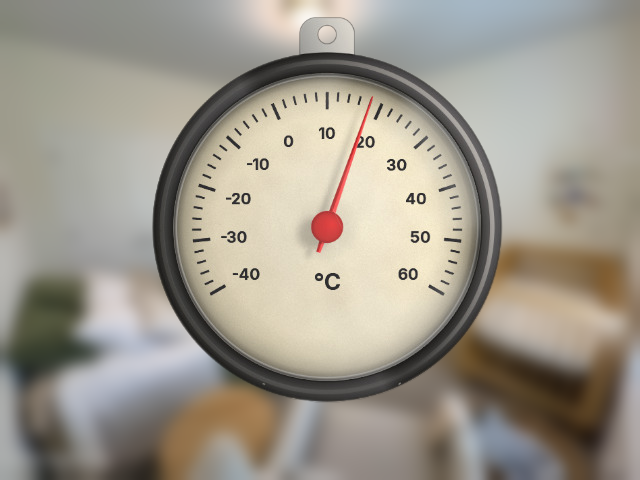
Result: 18
